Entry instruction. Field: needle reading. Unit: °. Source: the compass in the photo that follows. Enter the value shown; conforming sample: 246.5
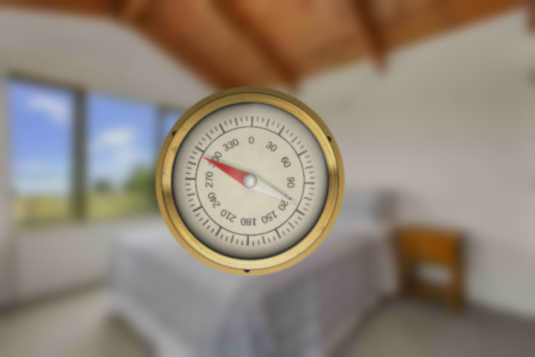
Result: 295
